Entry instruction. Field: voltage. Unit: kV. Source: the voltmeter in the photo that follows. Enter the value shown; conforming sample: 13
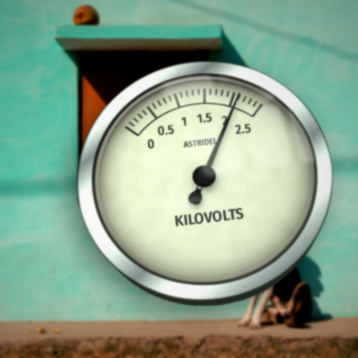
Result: 2.1
